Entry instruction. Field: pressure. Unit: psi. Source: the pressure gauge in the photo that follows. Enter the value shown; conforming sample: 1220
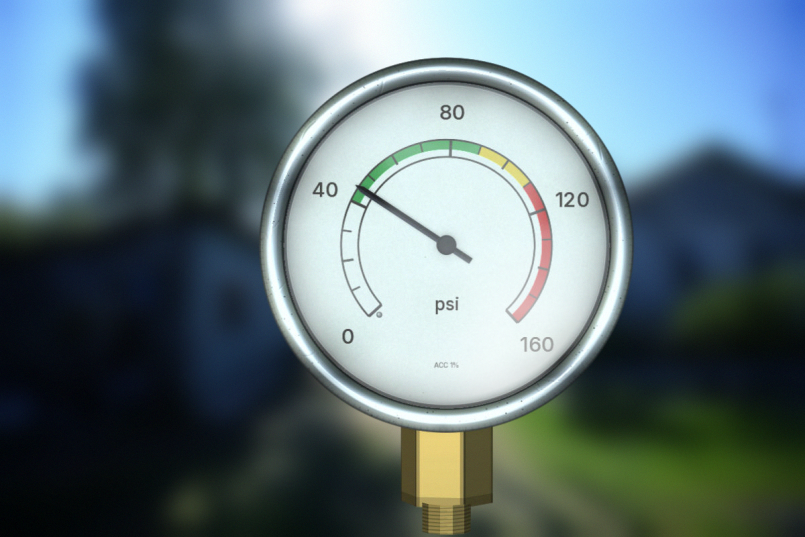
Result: 45
